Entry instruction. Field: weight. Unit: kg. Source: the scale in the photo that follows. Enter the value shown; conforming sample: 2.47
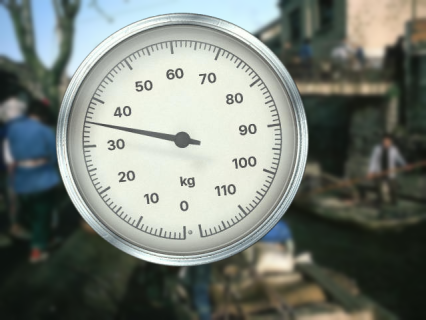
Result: 35
